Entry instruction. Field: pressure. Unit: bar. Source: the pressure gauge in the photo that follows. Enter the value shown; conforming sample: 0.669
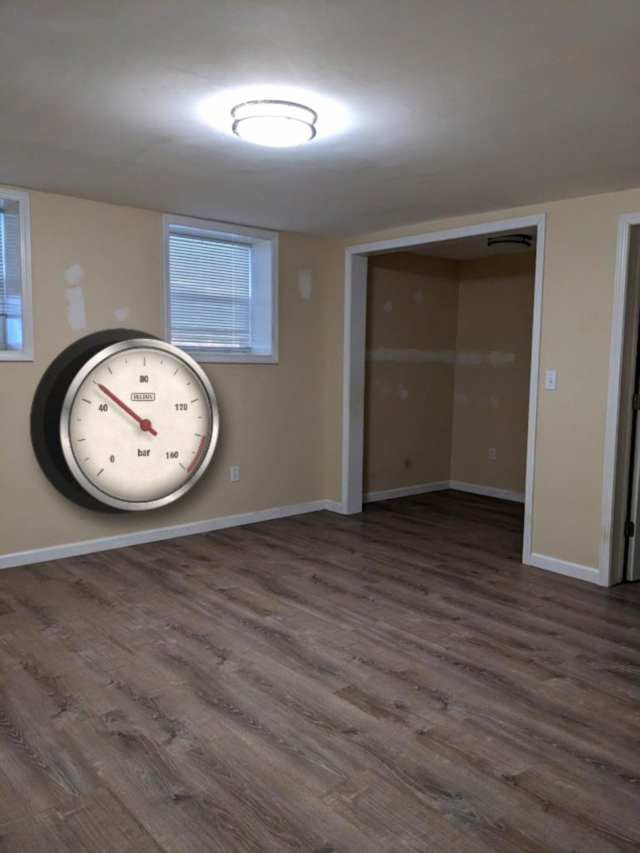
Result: 50
